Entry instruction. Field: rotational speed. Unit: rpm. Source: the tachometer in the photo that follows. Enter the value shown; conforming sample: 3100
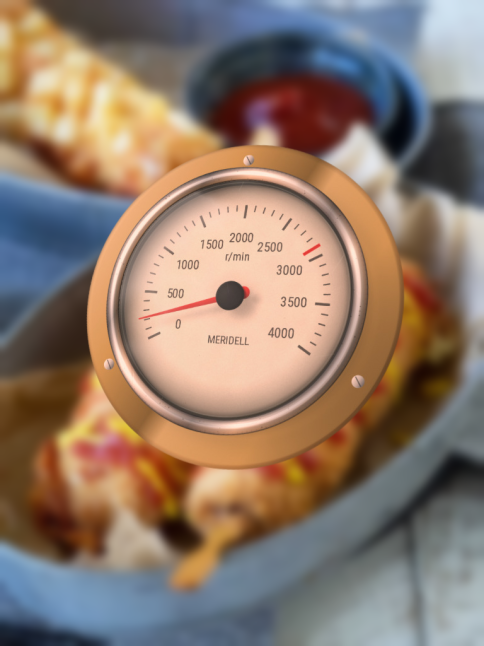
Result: 200
